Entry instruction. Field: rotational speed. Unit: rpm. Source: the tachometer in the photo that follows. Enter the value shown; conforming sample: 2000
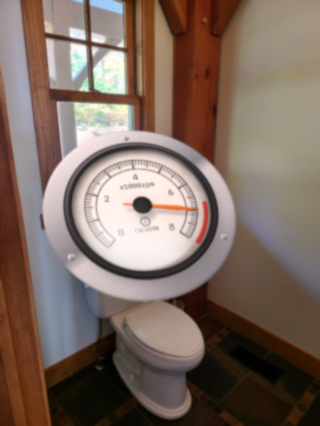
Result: 7000
